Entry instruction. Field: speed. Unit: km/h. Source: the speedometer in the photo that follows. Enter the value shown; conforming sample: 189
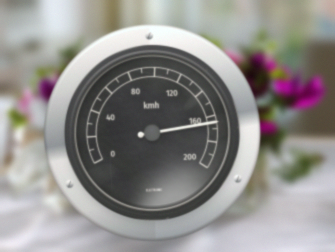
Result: 165
